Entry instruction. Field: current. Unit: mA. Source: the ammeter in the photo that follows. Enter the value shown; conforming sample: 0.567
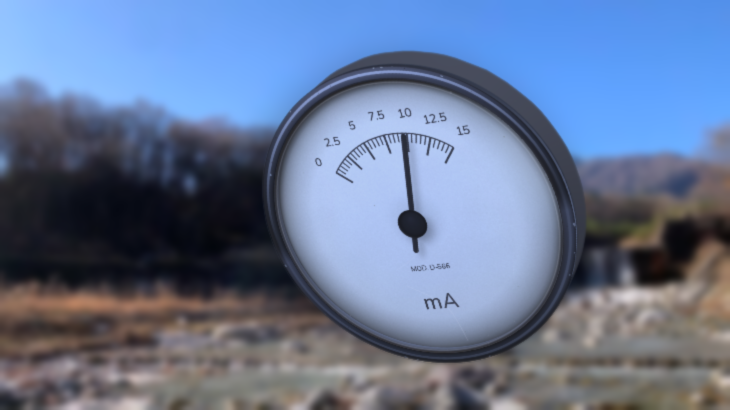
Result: 10
